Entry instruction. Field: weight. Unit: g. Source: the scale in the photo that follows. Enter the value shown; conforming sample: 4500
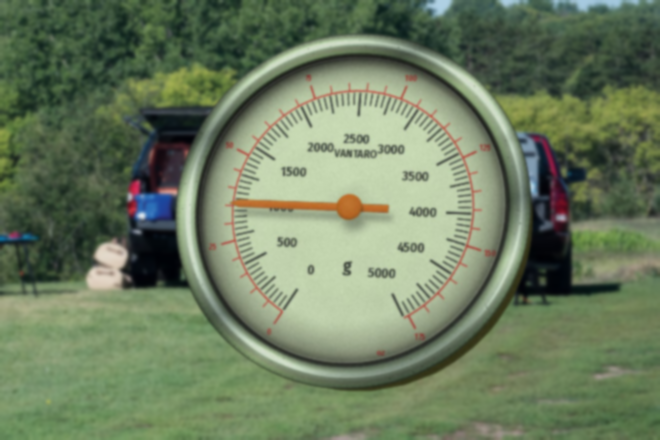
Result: 1000
